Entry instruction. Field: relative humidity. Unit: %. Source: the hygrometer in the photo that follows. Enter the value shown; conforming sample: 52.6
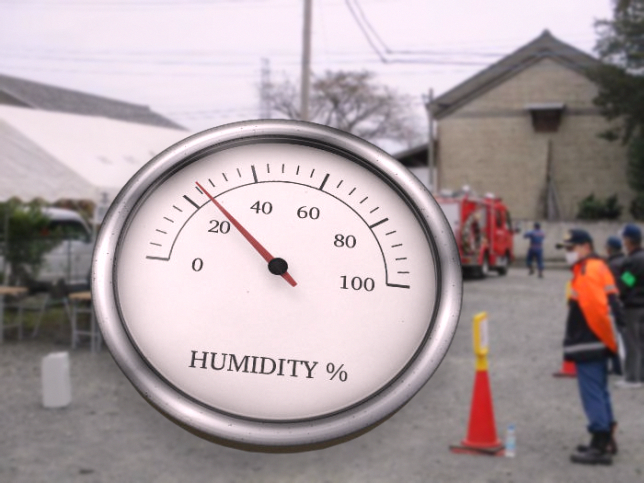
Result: 24
